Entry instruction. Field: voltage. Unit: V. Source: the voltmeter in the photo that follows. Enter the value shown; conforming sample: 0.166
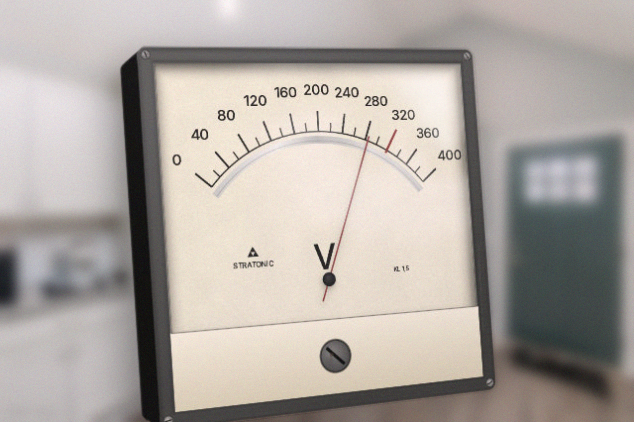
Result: 280
